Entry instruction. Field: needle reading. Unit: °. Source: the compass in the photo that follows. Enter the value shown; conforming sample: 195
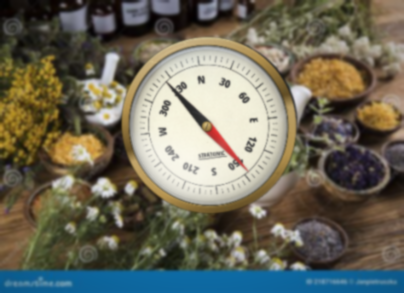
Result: 145
